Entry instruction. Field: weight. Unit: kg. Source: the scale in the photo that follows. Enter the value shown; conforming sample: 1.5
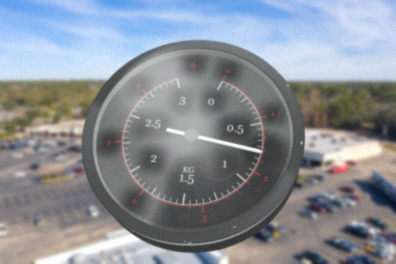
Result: 0.75
